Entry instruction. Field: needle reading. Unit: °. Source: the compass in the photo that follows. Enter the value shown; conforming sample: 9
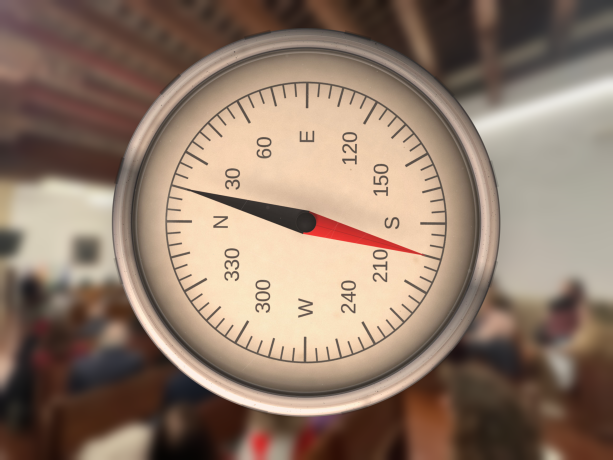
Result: 195
